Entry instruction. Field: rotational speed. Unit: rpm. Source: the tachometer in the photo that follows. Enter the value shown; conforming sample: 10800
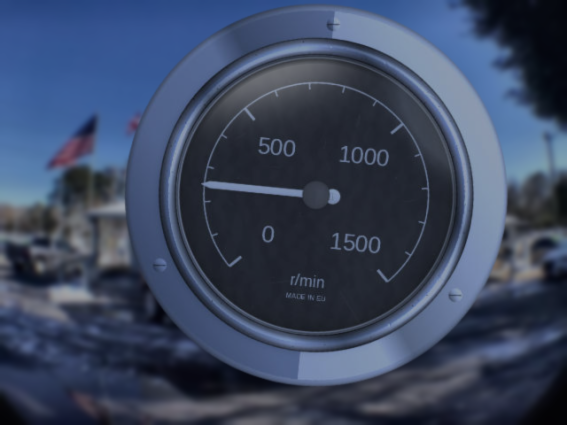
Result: 250
